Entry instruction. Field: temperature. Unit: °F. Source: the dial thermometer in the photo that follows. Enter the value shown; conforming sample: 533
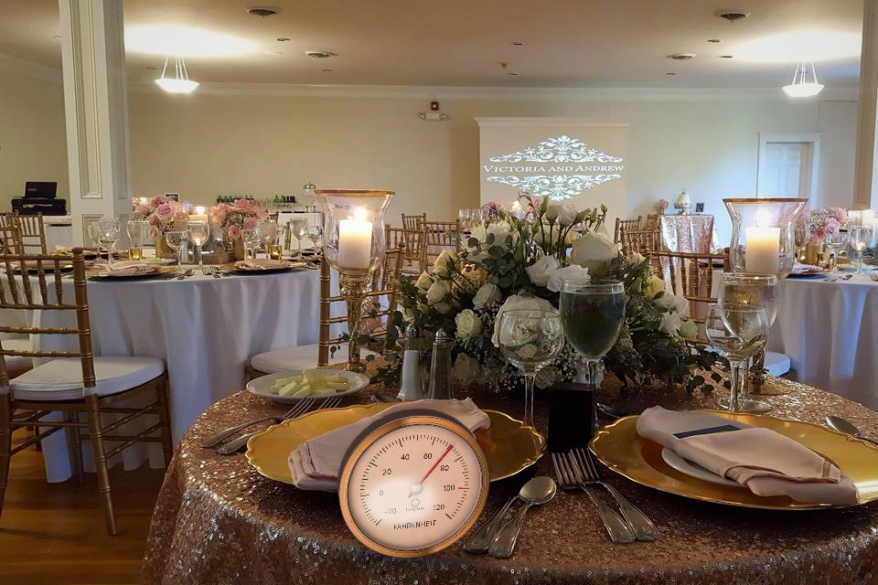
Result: 70
